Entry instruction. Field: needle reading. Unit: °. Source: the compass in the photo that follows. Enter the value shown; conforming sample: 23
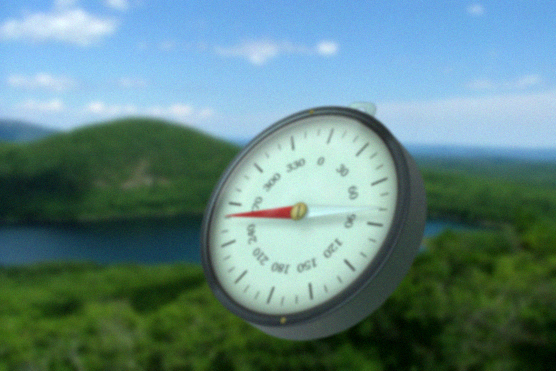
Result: 260
